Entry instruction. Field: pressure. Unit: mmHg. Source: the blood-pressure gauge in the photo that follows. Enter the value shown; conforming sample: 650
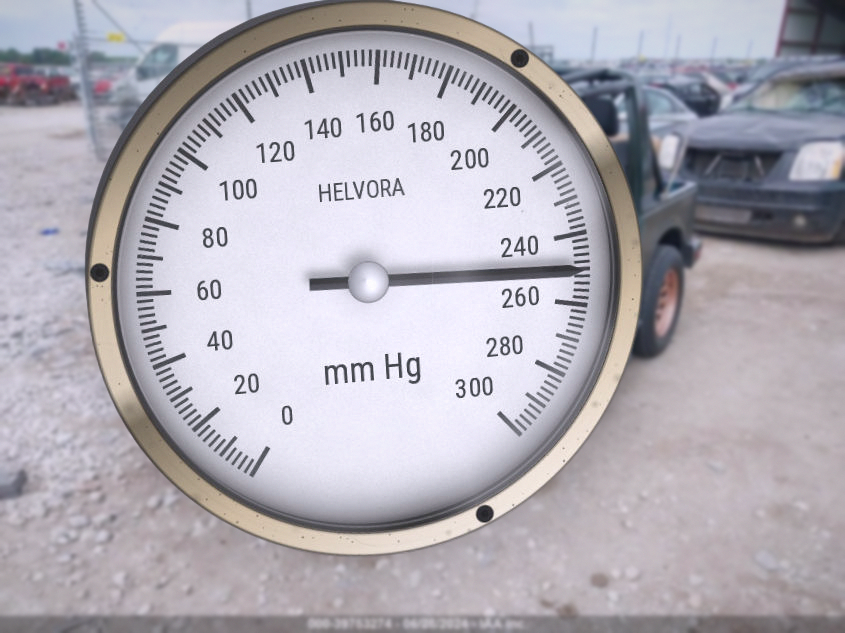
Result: 250
